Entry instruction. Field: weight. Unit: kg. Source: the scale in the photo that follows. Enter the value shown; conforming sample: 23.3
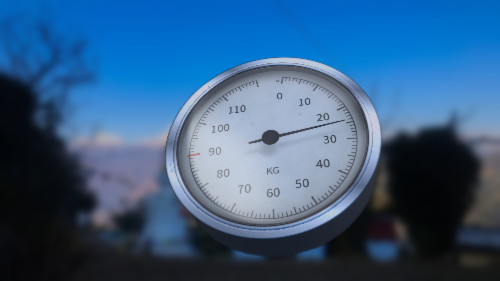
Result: 25
